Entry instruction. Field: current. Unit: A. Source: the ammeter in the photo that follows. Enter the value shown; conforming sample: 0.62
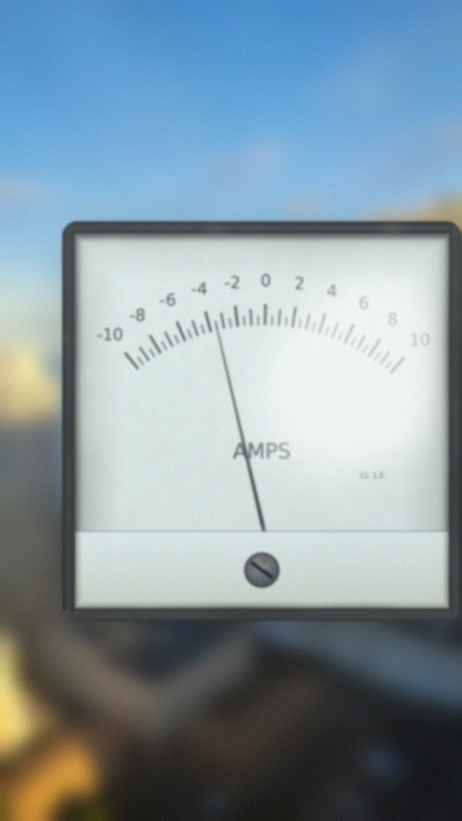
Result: -3.5
